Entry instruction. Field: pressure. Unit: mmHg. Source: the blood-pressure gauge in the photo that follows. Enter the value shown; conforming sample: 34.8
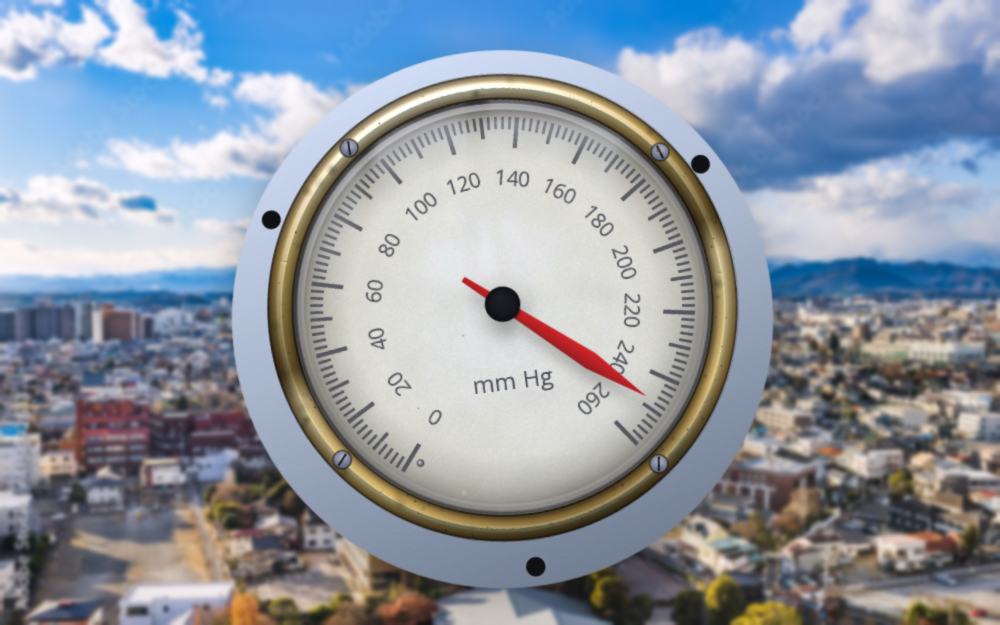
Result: 248
